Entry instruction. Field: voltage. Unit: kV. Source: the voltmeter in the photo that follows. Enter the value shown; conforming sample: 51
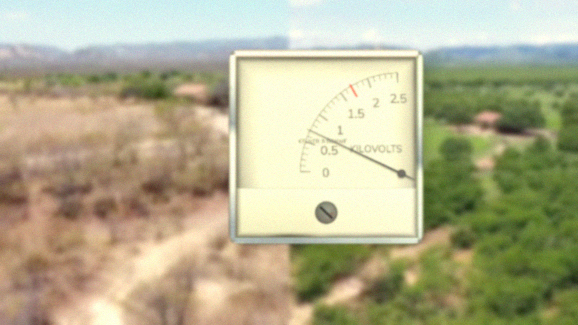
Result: 0.7
